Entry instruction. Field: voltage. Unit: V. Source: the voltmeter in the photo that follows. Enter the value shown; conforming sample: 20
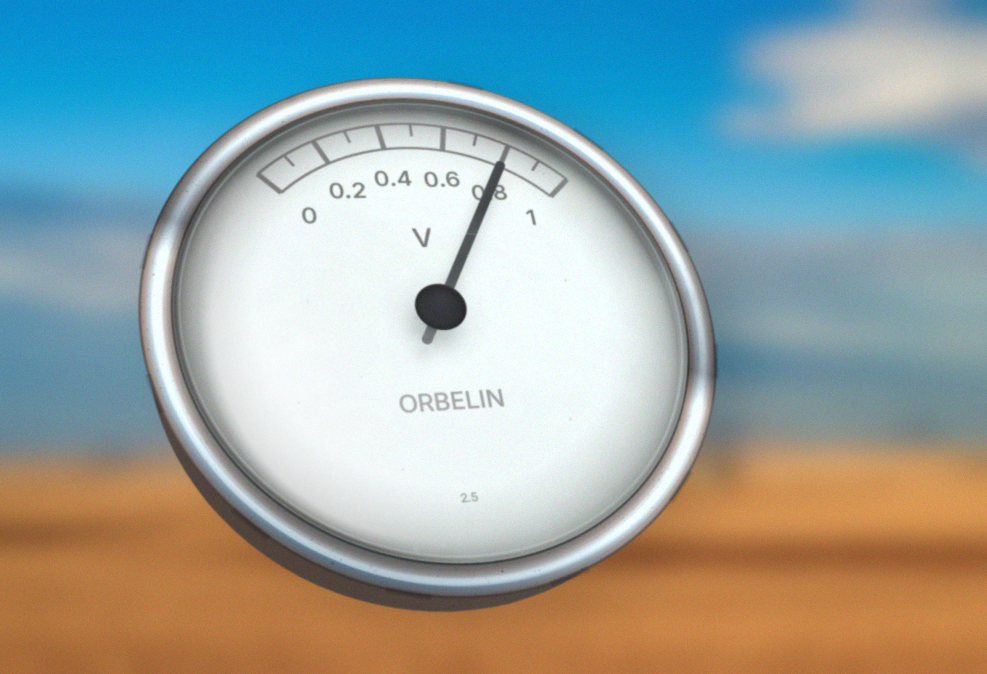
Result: 0.8
